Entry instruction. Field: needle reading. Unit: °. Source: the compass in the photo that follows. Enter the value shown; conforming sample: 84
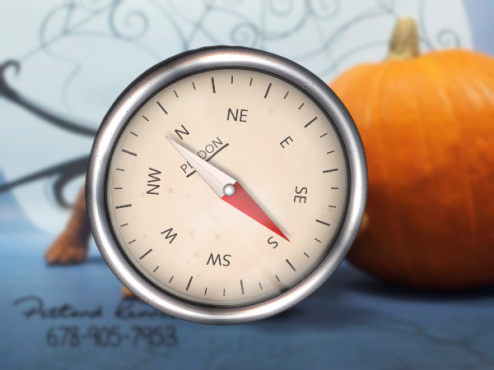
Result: 170
